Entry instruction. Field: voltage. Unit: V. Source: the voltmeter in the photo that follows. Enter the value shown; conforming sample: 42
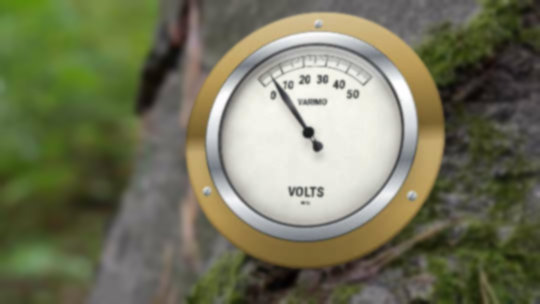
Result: 5
